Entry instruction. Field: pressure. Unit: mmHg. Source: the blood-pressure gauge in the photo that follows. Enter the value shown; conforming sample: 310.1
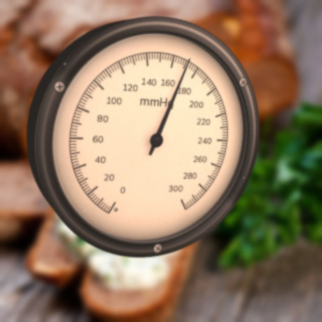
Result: 170
